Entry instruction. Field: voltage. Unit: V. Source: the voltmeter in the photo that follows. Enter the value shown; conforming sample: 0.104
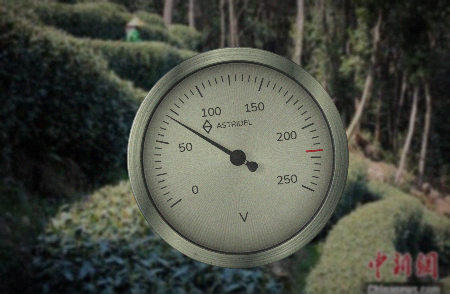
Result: 70
